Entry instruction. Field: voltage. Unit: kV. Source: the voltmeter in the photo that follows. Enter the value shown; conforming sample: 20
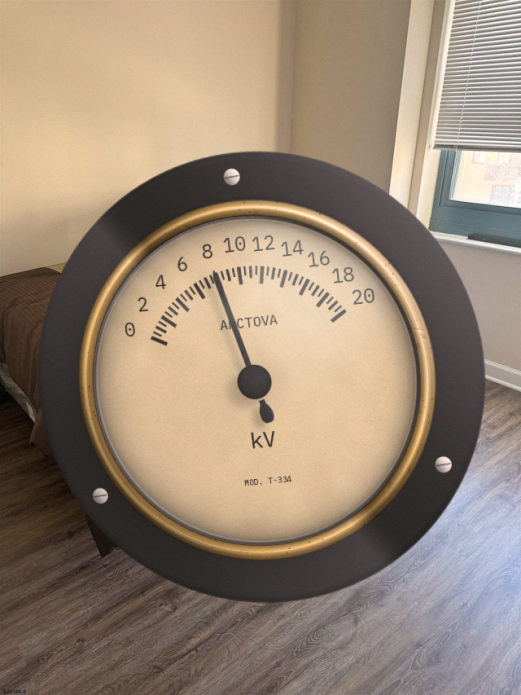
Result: 8
